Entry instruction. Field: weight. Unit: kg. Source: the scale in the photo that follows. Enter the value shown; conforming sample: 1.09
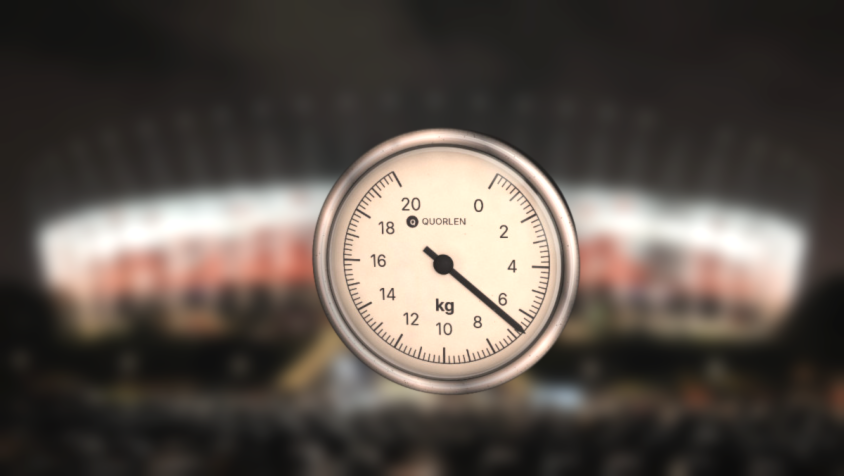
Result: 6.6
